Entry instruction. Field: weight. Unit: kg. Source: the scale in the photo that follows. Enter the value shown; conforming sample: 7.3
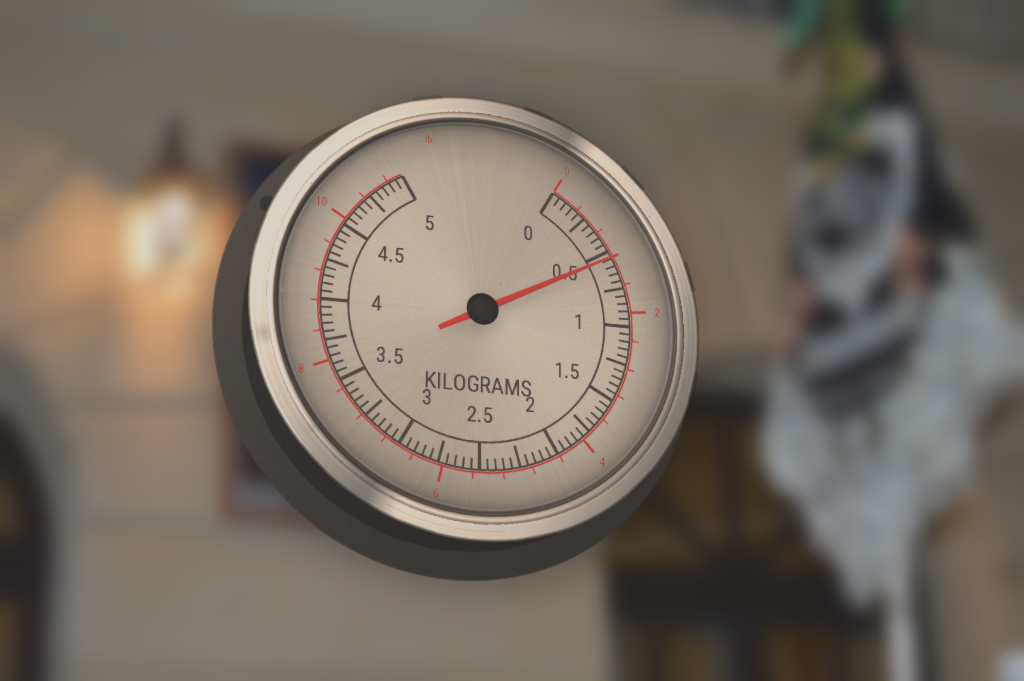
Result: 0.55
